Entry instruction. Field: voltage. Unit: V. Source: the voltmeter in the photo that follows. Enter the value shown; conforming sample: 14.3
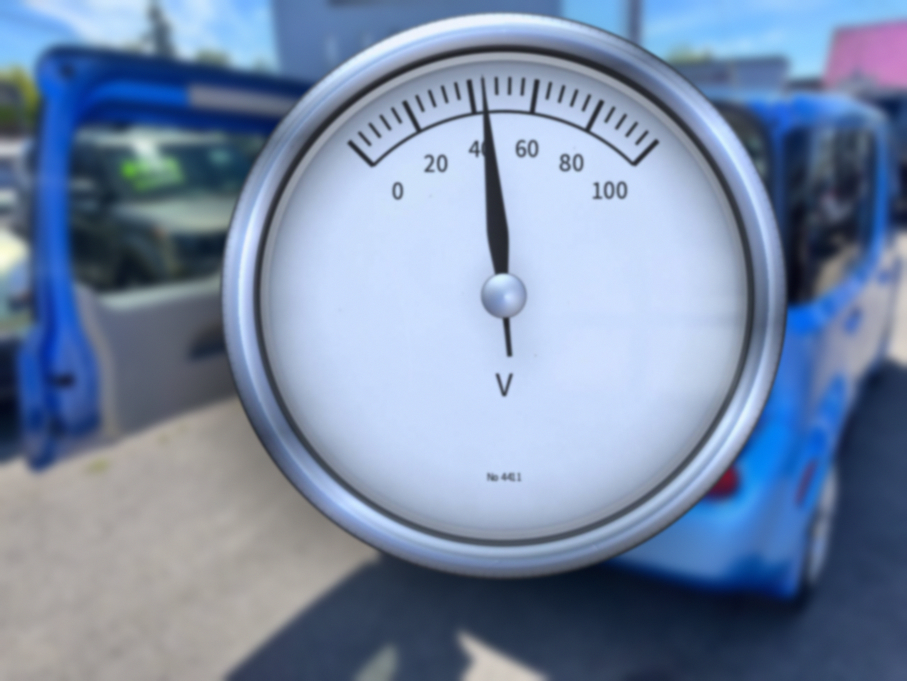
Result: 44
